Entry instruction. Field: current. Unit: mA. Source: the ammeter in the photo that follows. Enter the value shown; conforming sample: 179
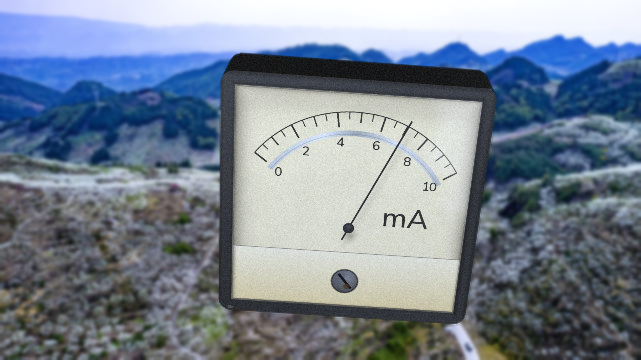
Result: 7
